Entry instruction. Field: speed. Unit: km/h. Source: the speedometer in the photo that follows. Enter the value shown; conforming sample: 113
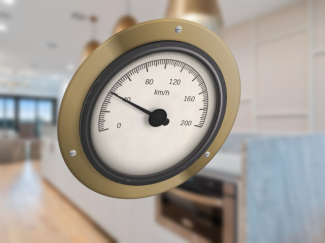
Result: 40
